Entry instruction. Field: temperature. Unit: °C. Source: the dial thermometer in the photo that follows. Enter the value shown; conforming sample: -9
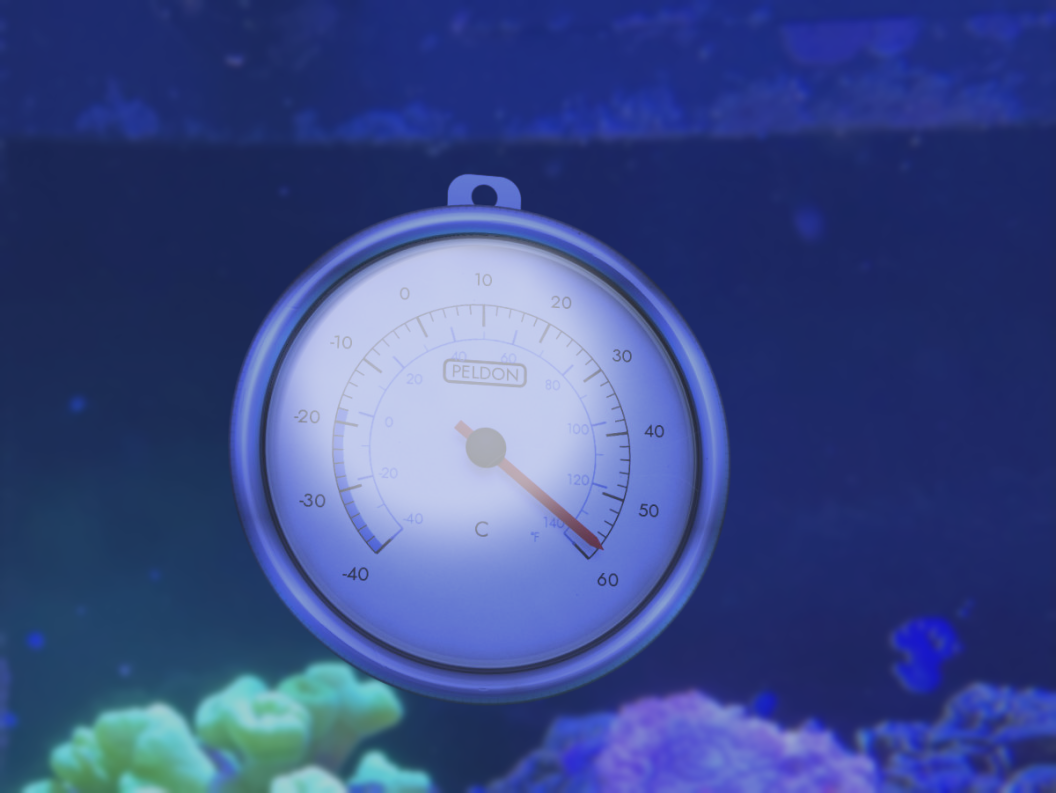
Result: 58
